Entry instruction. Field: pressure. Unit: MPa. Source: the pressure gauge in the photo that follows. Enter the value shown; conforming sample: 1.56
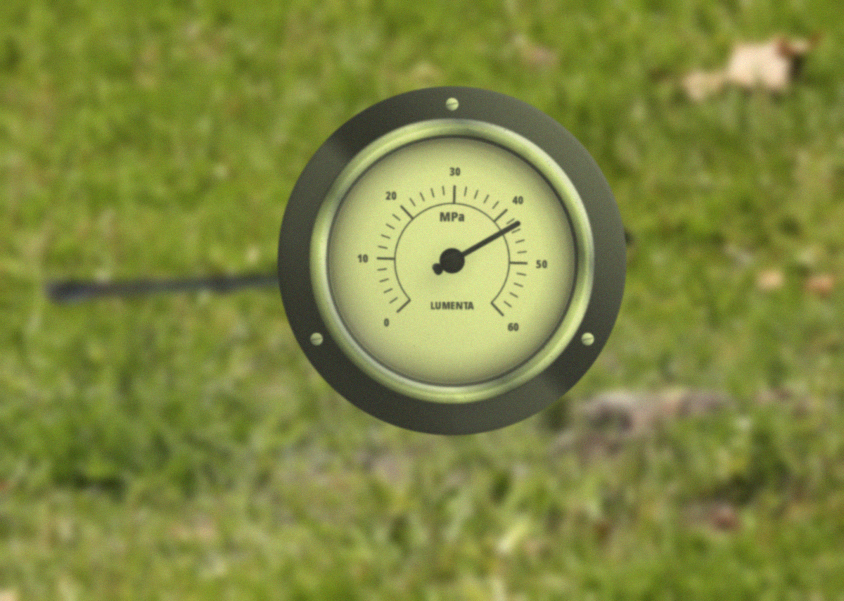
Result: 43
